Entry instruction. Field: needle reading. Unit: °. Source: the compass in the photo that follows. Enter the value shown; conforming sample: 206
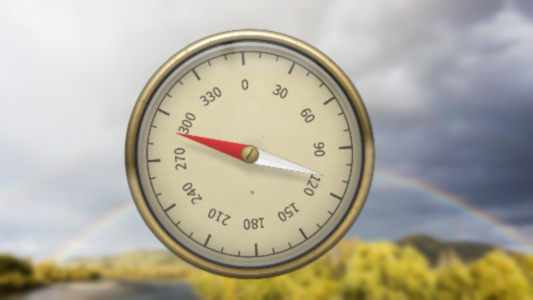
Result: 290
